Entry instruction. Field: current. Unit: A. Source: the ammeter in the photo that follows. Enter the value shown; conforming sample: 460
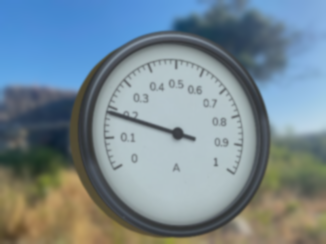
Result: 0.18
